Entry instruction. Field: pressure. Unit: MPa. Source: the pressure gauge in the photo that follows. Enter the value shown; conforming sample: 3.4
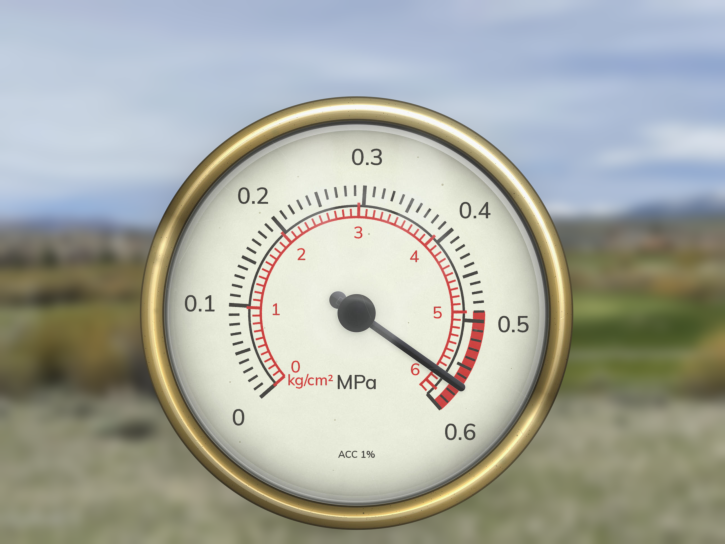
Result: 0.57
